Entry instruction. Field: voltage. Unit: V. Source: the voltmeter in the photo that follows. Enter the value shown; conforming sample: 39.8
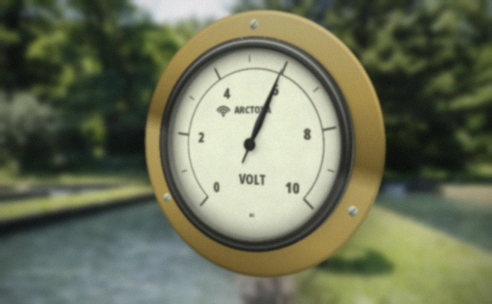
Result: 6
